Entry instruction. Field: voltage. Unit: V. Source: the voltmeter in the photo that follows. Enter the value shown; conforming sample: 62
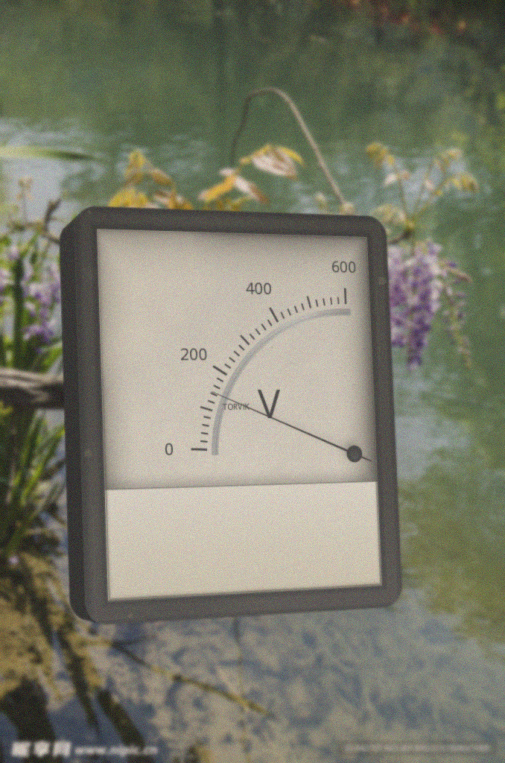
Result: 140
